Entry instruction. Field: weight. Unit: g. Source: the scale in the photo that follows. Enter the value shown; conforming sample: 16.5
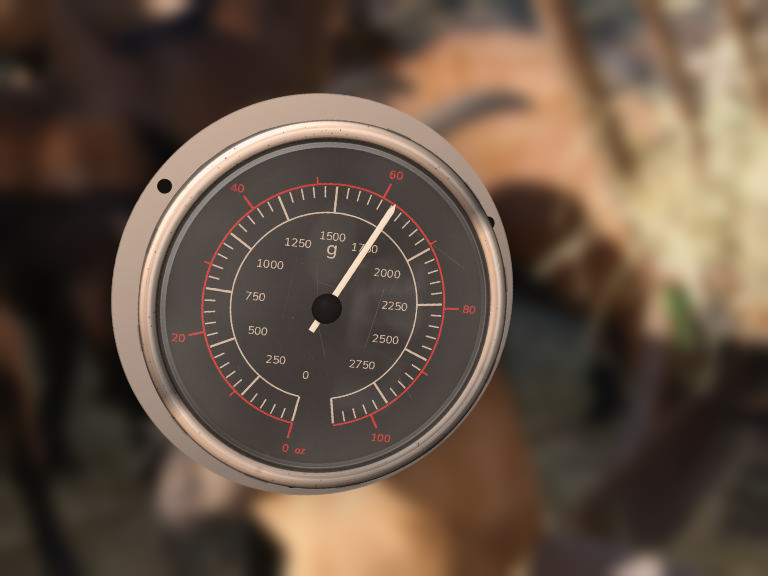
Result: 1750
